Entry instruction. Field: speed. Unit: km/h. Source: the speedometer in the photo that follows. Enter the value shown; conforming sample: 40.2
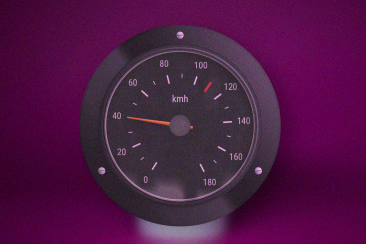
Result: 40
